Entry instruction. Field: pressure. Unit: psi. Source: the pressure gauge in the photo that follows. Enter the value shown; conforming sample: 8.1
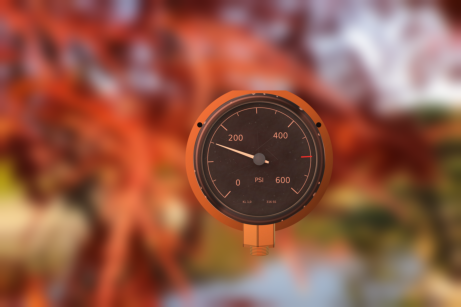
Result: 150
